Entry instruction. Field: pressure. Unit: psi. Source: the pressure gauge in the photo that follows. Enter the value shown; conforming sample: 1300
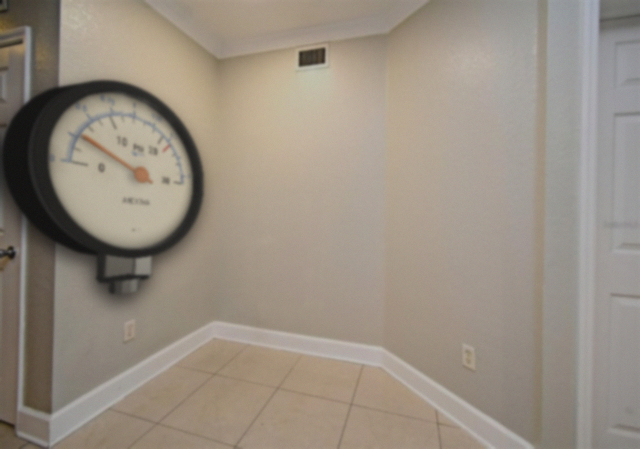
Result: 4
